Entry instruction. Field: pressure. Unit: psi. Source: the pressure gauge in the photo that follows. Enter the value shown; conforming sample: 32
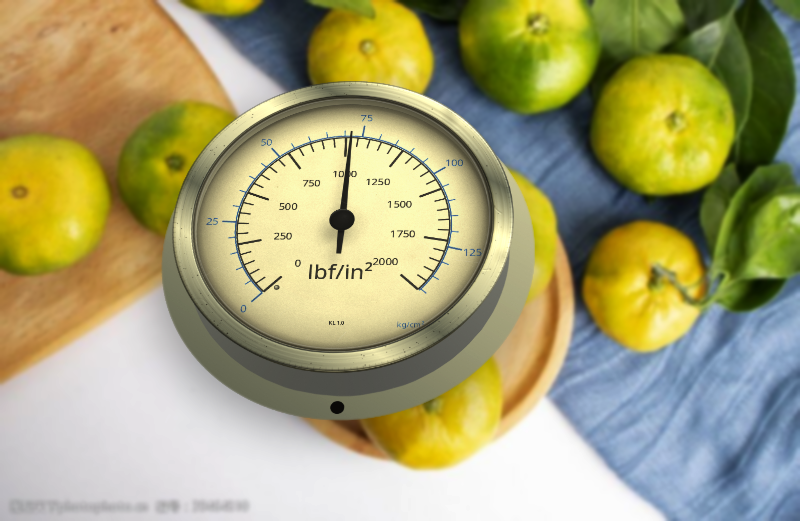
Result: 1025
